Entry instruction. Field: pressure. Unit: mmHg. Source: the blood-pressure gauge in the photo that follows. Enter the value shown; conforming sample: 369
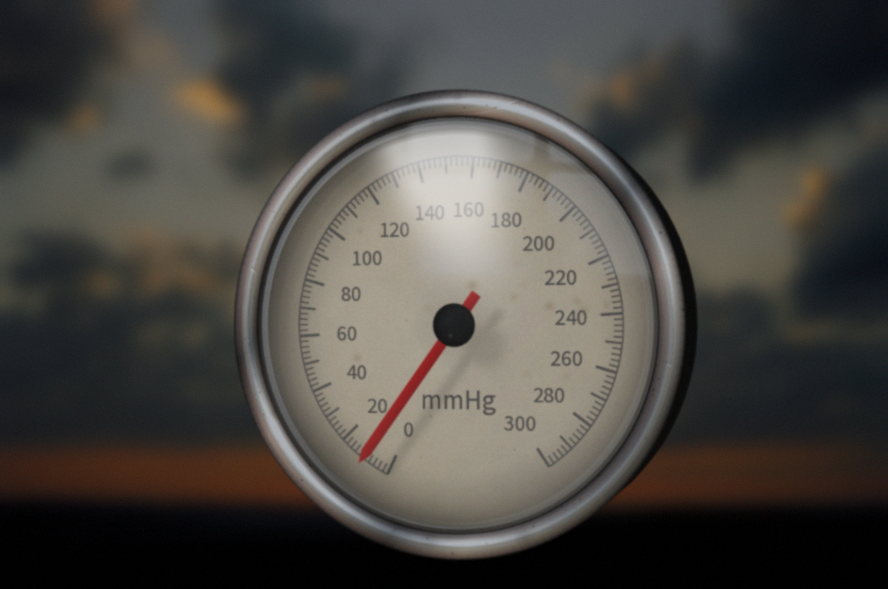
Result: 10
